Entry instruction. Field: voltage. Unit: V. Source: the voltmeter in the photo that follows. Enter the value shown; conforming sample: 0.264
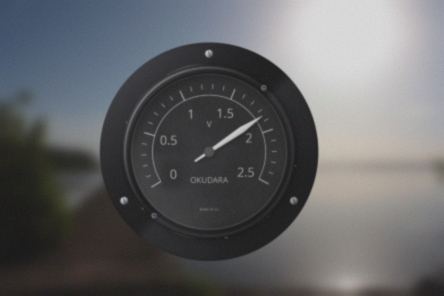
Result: 1.85
